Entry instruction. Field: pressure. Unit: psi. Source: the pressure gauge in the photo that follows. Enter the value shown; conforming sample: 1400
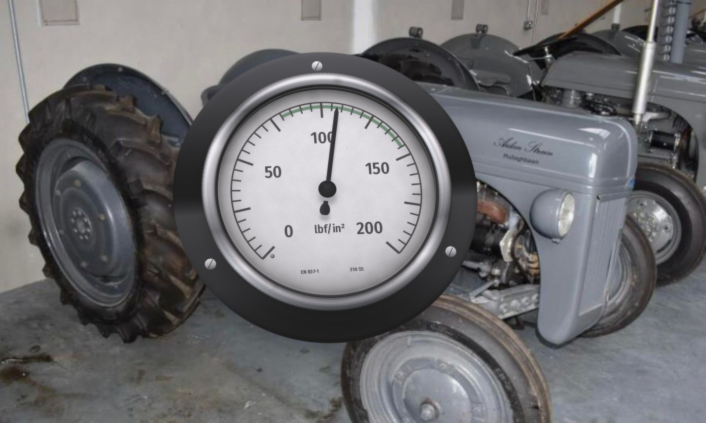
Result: 107.5
